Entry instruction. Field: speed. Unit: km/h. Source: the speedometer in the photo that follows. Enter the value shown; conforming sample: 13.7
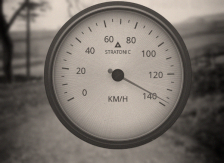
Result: 137.5
